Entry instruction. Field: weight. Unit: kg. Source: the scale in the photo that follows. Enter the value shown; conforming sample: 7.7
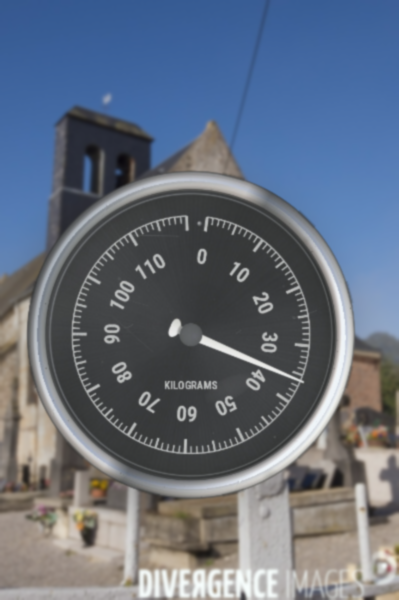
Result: 36
